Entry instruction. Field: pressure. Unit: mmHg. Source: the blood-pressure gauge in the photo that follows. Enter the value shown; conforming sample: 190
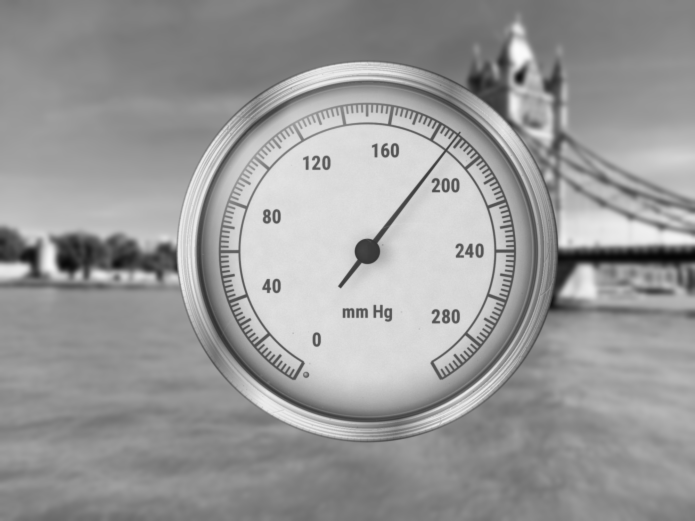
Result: 188
